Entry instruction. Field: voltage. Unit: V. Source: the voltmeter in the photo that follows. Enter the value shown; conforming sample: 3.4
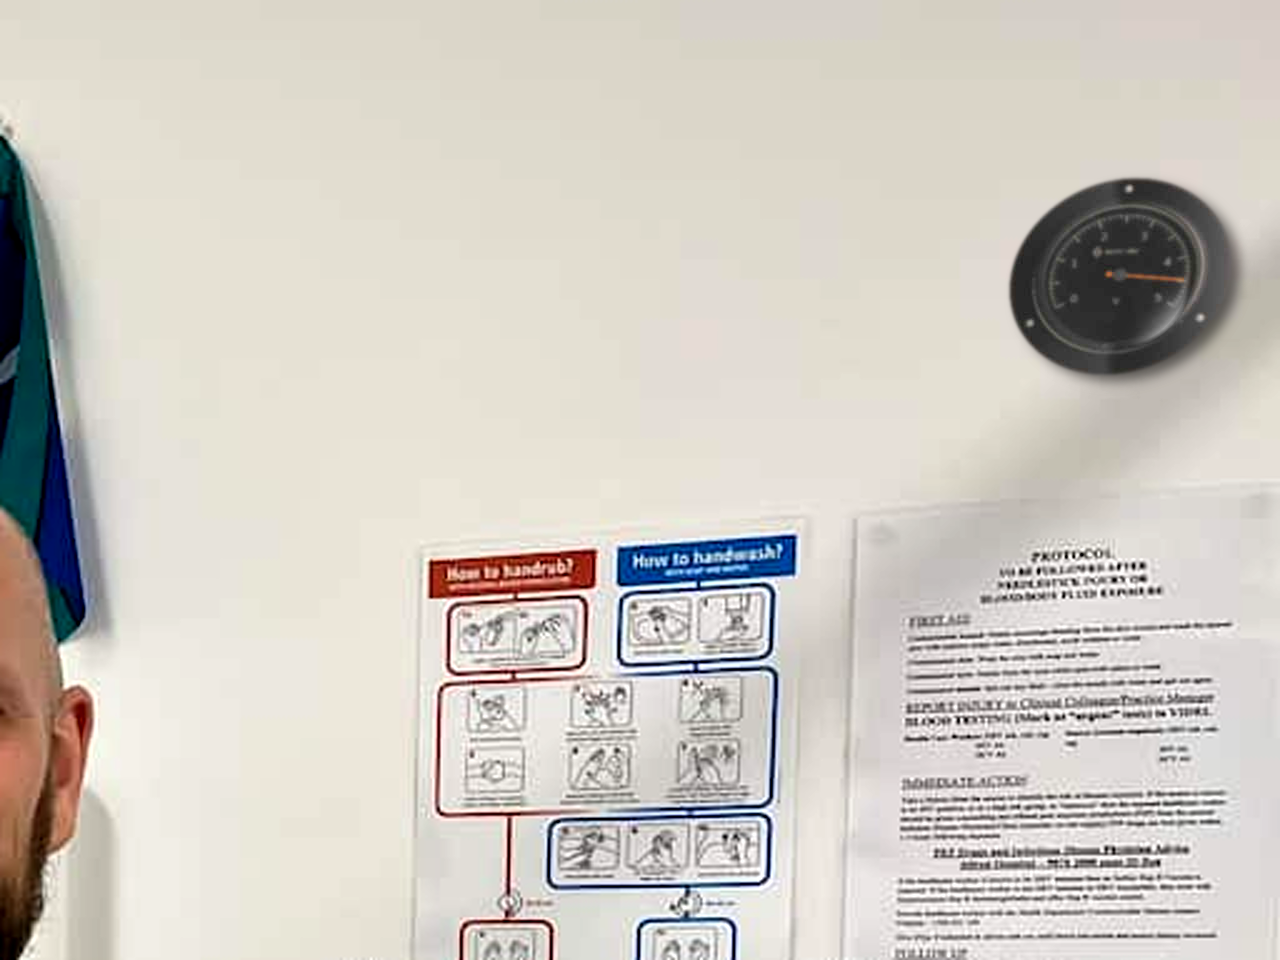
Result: 4.5
